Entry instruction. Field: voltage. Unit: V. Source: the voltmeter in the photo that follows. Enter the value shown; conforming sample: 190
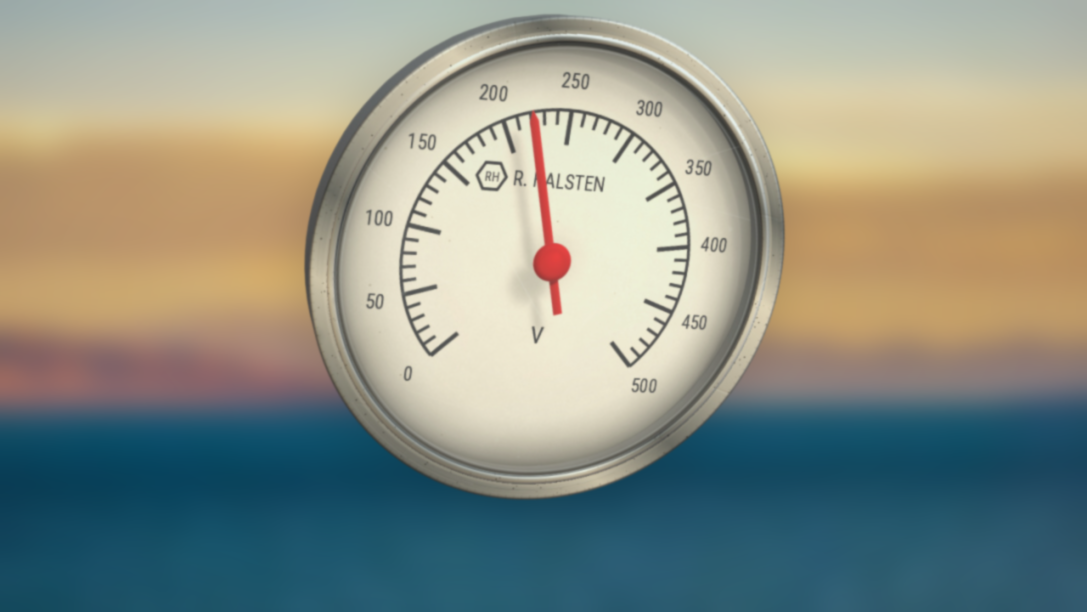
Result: 220
